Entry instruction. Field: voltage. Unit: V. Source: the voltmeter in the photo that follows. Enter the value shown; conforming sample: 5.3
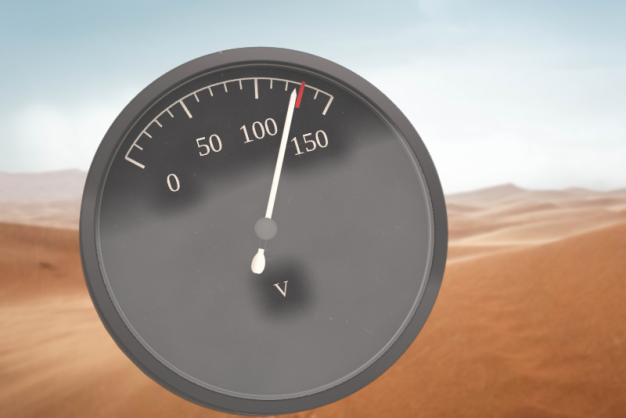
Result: 125
